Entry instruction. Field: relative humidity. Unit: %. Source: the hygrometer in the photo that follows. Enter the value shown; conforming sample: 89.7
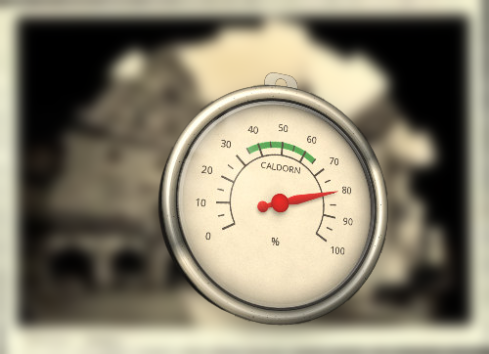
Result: 80
